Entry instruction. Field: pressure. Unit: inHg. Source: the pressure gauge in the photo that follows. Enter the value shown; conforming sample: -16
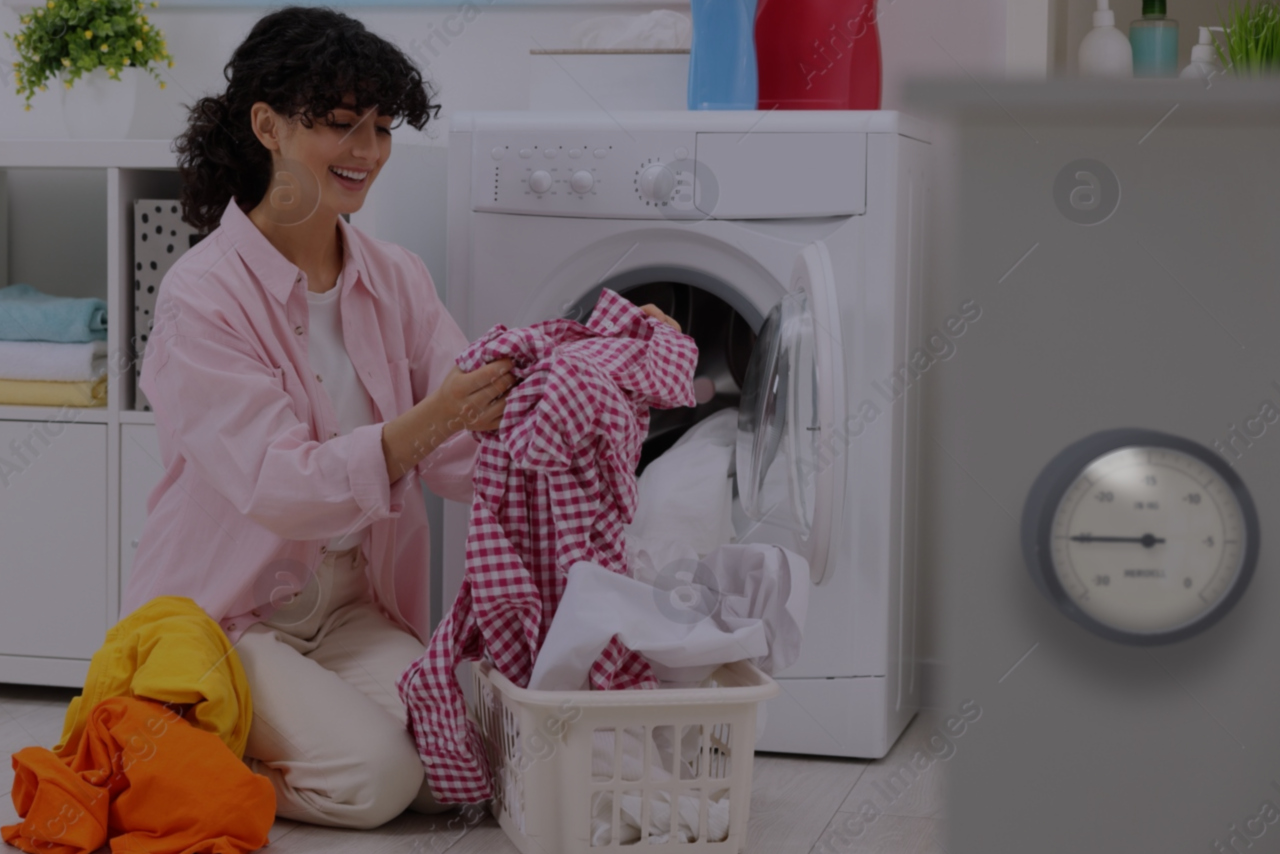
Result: -25
